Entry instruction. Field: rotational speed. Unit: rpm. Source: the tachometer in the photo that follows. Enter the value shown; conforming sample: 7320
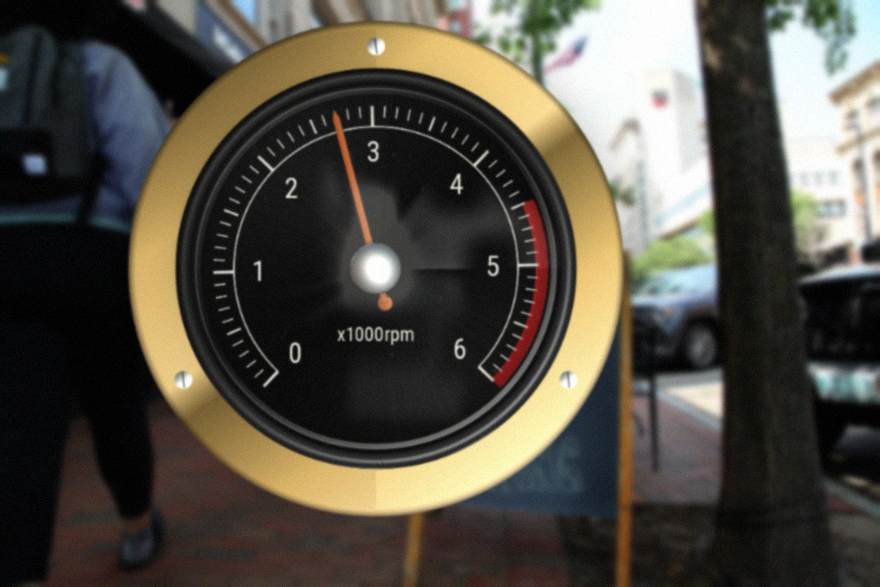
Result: 2700
